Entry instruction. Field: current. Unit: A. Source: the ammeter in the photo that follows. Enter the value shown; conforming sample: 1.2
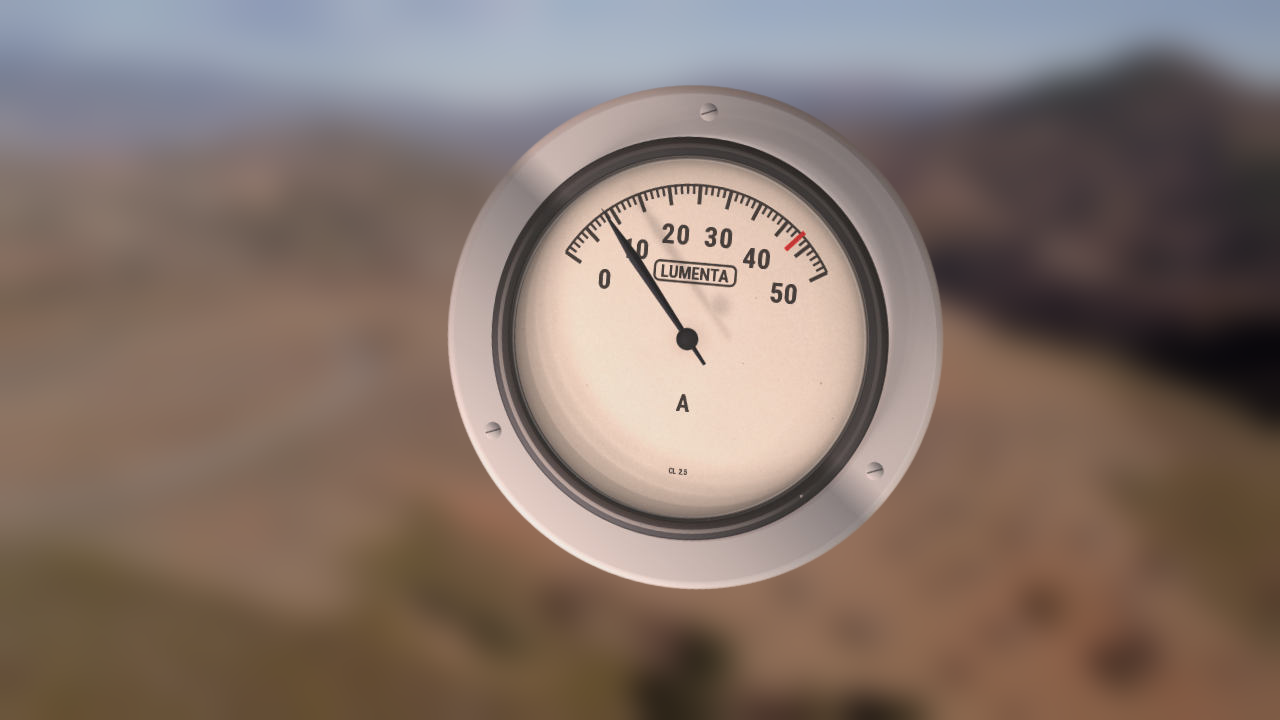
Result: 9
